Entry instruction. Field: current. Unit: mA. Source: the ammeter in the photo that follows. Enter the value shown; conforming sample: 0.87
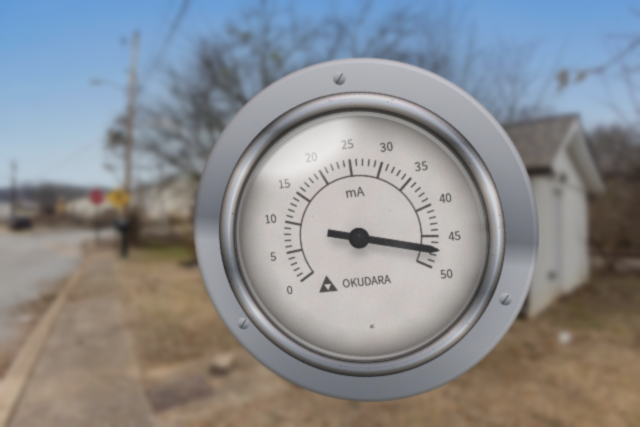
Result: 47
